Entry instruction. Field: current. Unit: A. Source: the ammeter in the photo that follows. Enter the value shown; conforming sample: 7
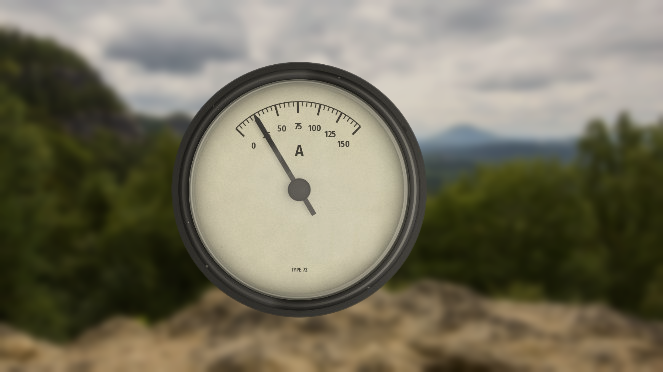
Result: 25
